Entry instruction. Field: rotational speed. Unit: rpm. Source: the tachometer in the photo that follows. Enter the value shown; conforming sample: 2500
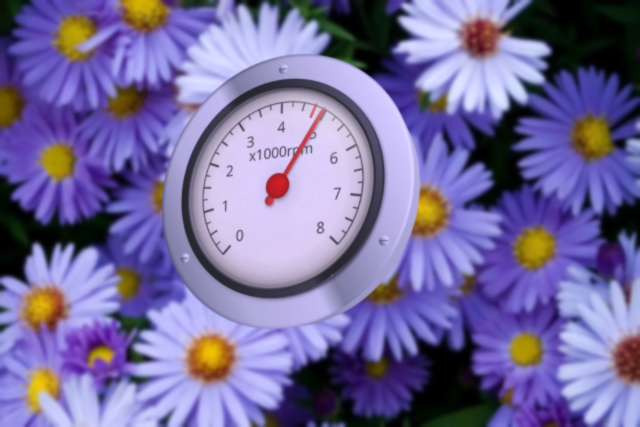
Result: 5000
